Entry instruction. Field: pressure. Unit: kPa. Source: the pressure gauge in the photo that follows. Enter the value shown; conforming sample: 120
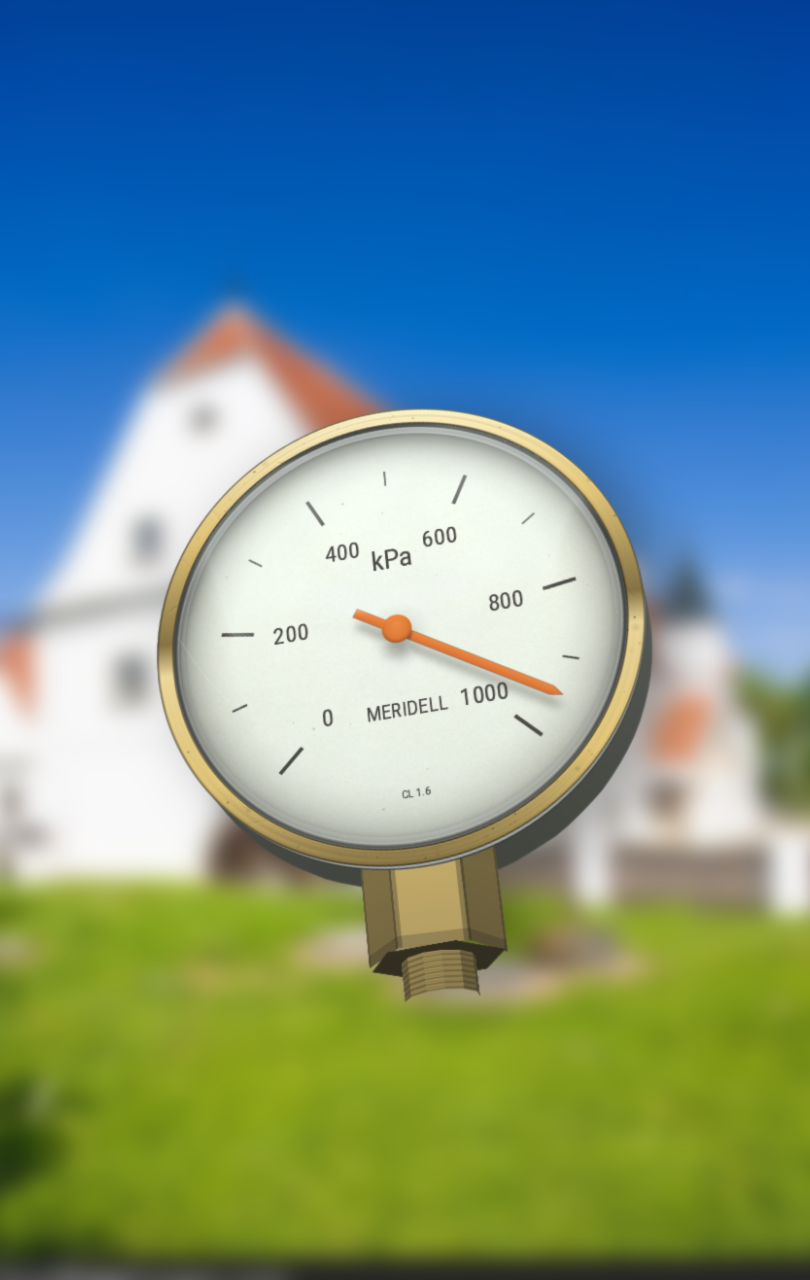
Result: 950
